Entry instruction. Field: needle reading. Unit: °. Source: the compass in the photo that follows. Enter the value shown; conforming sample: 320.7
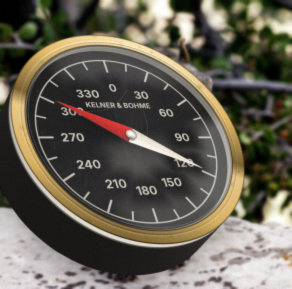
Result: 300
